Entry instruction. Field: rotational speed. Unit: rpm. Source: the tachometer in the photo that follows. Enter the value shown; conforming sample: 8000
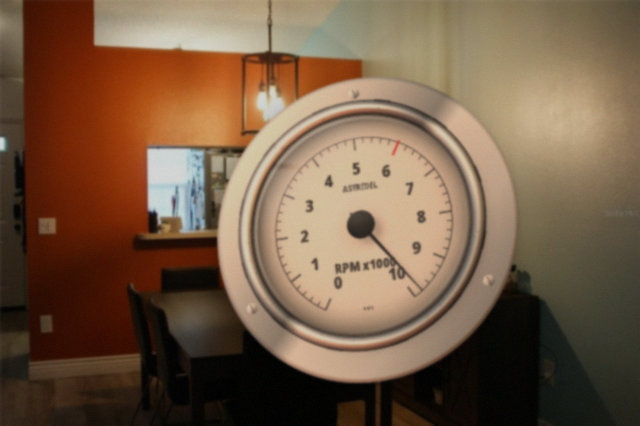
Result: 9800
